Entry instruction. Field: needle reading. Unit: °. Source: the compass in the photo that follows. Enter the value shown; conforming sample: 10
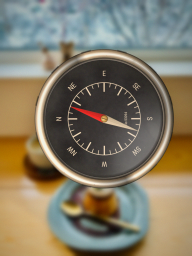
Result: 20
